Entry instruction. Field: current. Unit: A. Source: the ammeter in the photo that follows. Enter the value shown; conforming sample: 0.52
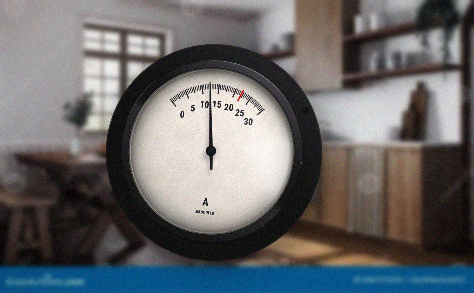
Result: 12.5
